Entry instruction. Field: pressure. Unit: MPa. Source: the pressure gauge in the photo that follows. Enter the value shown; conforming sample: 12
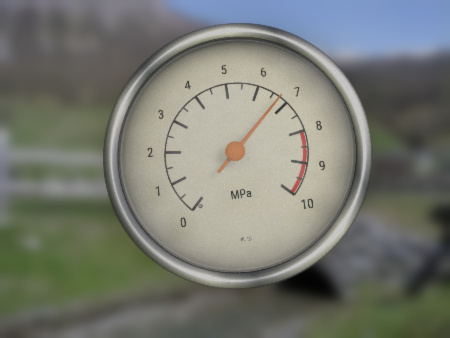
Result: 6.75
